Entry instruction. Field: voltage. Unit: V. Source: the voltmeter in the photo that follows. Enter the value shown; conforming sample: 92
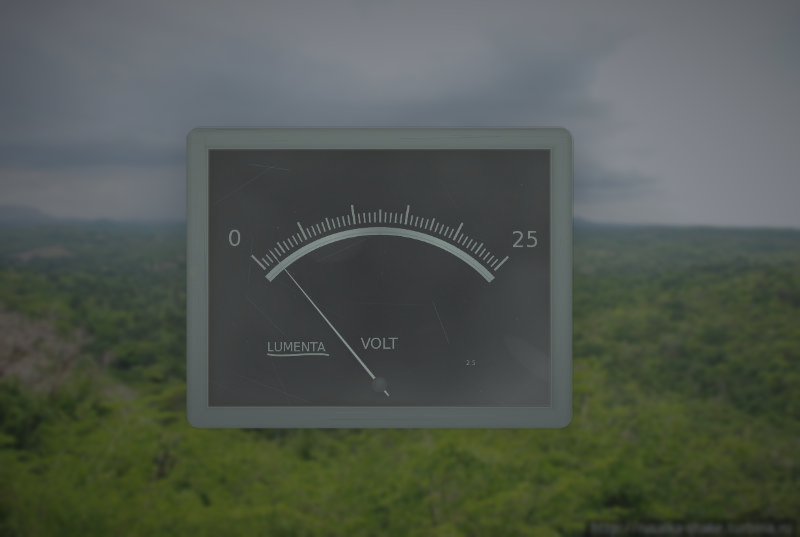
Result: 1.5
